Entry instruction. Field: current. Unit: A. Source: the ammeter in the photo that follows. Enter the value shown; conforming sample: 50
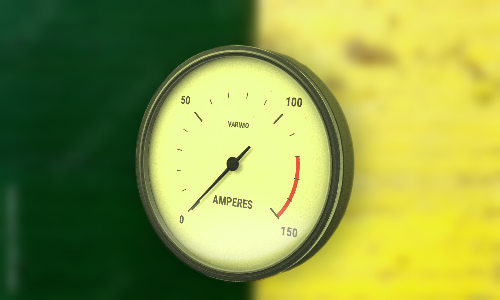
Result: 0
